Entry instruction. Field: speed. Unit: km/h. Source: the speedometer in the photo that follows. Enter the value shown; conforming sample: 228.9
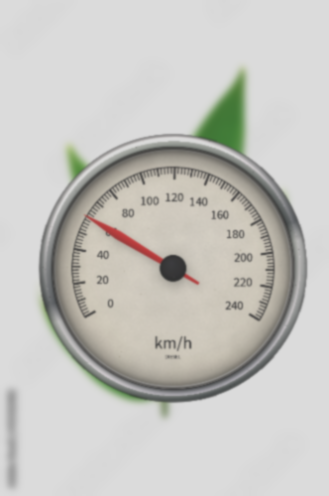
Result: 60
